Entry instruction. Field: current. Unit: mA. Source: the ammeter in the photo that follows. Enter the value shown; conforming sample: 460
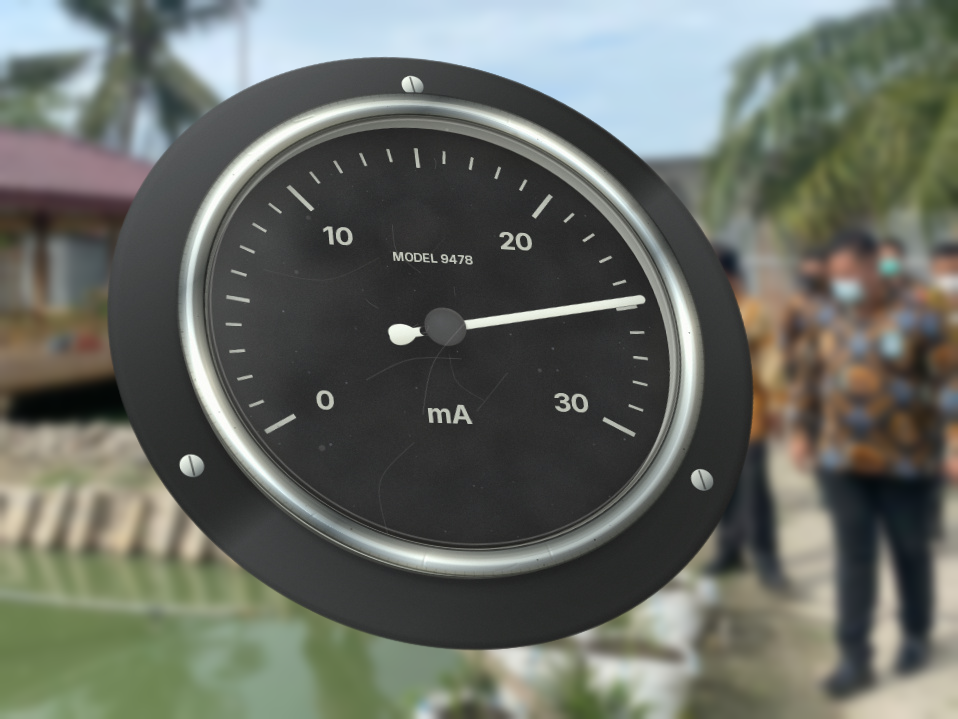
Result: 25
